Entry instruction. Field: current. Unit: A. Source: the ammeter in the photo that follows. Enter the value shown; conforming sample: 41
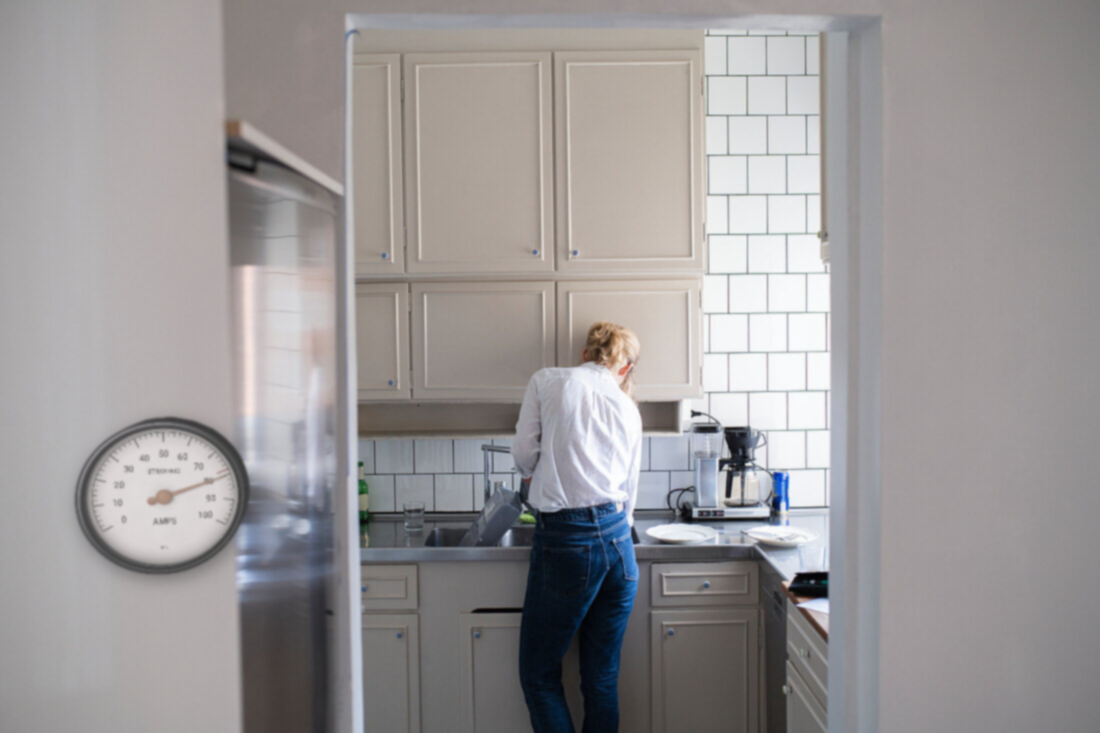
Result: 80
